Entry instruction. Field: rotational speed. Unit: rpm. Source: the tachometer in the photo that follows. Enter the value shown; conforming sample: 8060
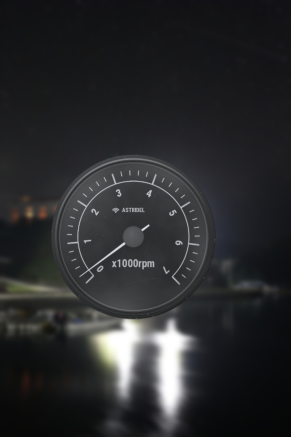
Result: 200
